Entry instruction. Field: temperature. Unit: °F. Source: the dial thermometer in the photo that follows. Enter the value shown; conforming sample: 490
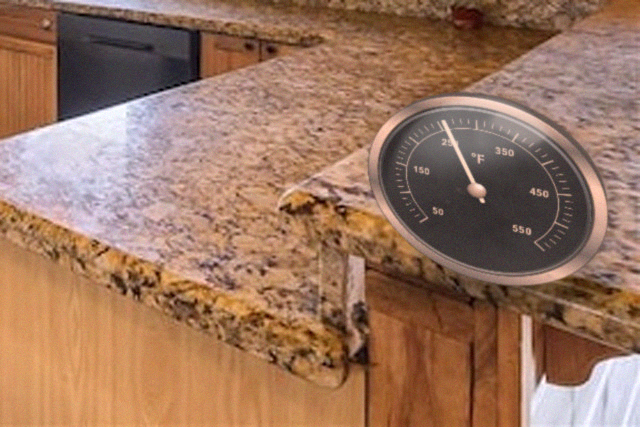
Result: 260
